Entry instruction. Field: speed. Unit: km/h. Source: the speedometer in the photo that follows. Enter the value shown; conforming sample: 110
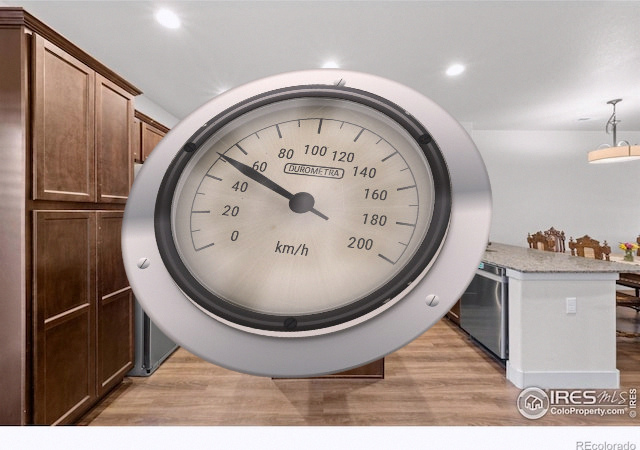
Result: 50
